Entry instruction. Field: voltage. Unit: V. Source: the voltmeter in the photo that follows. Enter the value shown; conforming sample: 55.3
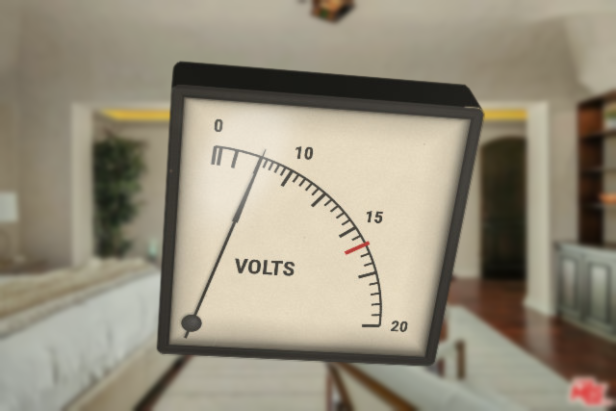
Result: 7.5
